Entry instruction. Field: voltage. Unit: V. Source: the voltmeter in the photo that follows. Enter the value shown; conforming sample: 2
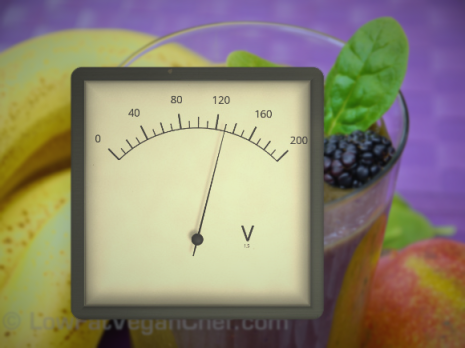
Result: 130
